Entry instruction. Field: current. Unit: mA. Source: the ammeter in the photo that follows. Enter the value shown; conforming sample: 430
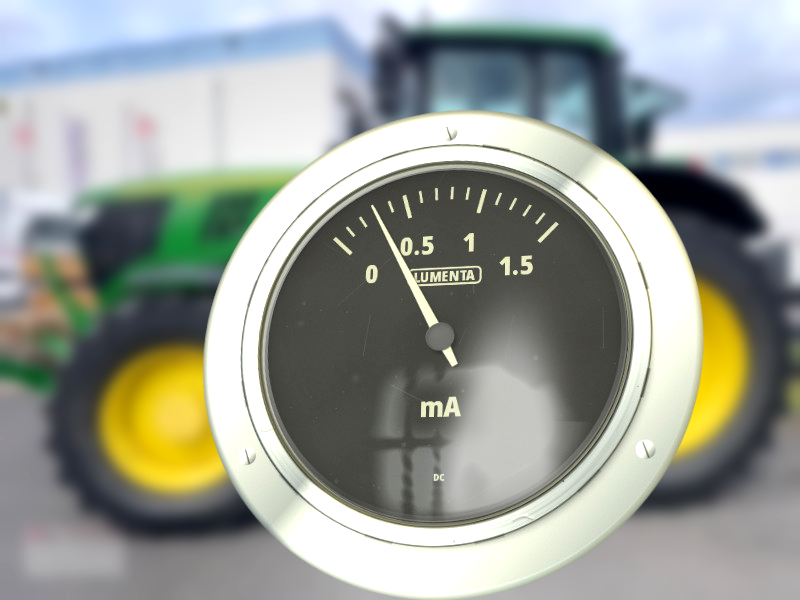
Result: 0.3
